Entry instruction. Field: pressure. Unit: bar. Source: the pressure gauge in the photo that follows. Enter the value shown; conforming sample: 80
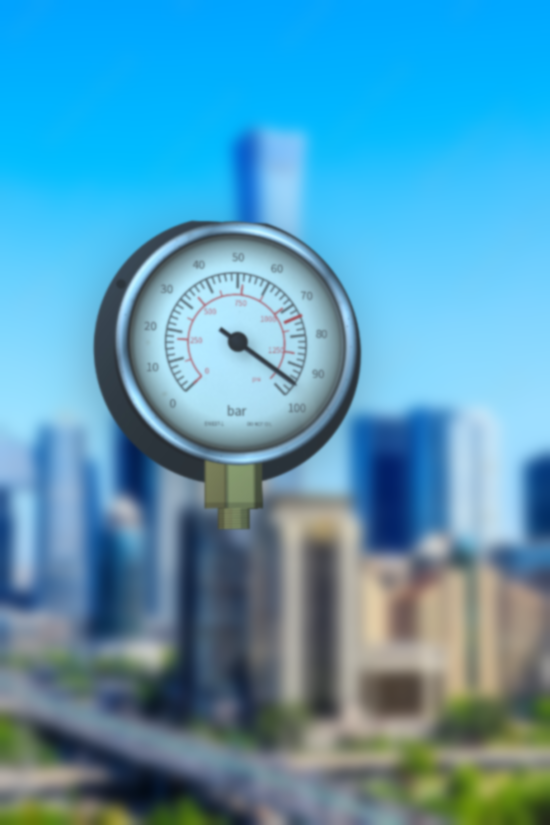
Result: 96
